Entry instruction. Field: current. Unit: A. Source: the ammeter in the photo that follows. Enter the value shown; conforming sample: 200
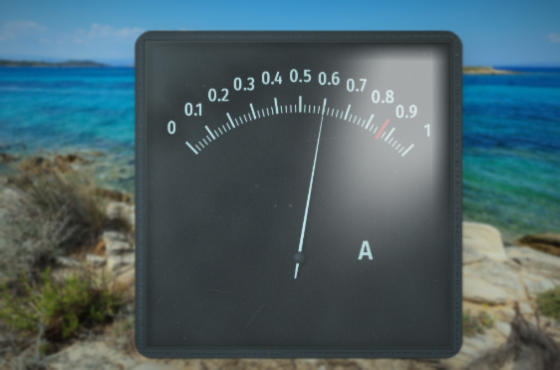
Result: 0.6
